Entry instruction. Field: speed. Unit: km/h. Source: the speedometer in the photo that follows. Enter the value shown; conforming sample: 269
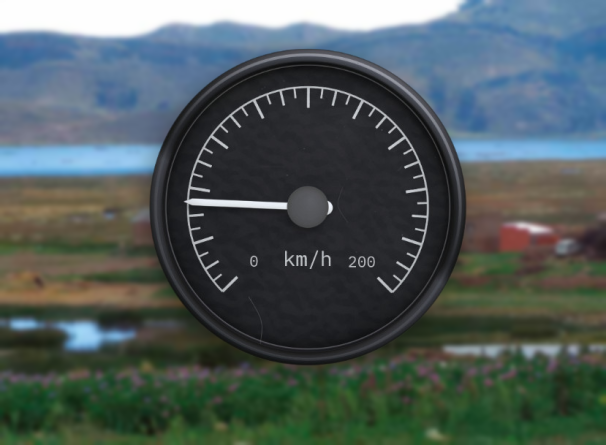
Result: 35
